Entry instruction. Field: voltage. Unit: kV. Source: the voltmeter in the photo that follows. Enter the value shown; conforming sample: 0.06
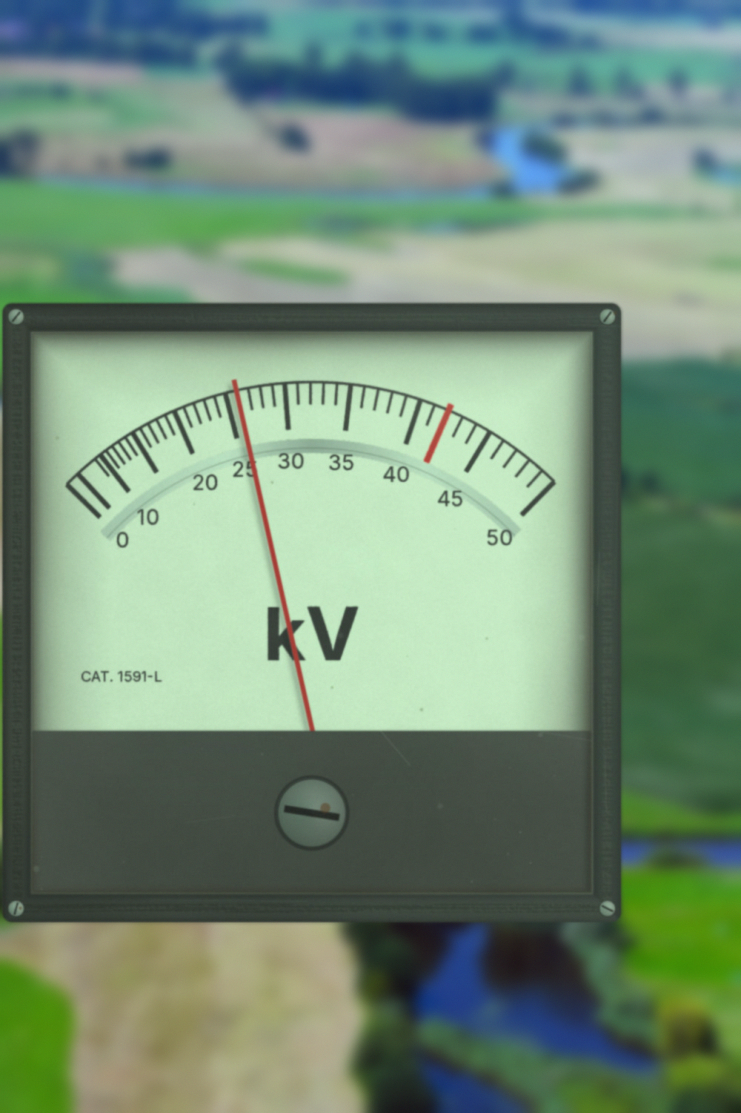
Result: 26
